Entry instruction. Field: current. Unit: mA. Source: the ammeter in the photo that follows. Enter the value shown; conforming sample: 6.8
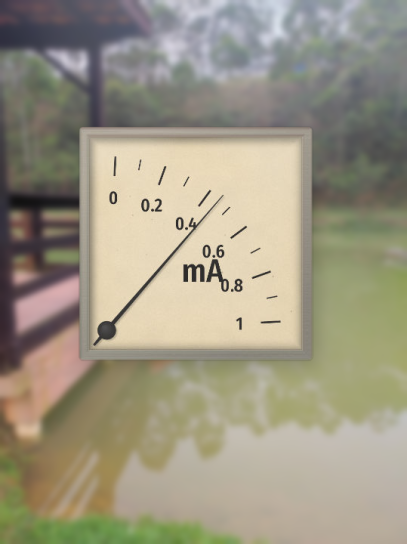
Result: 0.45
